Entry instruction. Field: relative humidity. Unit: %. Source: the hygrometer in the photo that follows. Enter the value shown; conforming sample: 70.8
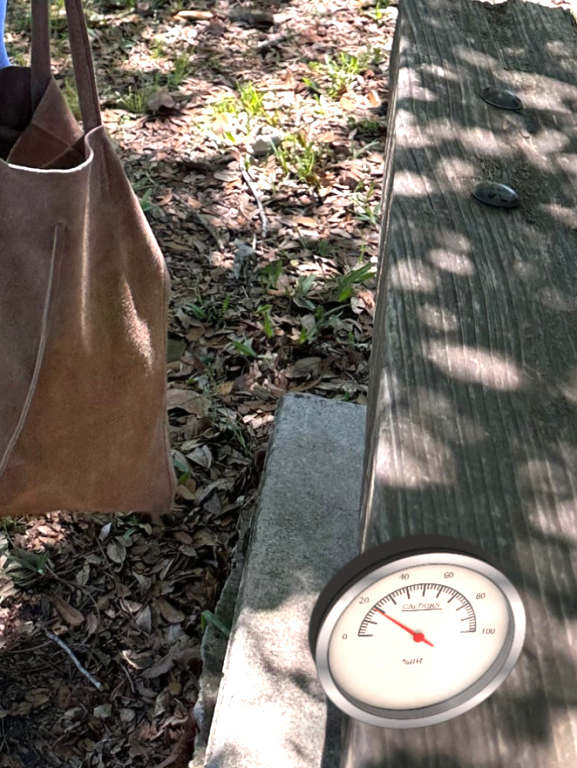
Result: 20
